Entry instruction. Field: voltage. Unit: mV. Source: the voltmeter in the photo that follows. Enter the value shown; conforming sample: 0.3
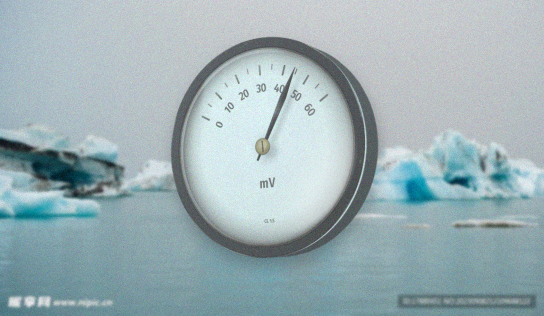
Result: 45
